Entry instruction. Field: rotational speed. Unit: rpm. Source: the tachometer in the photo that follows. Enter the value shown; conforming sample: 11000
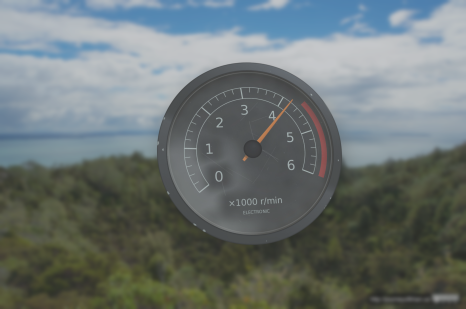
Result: 4200
